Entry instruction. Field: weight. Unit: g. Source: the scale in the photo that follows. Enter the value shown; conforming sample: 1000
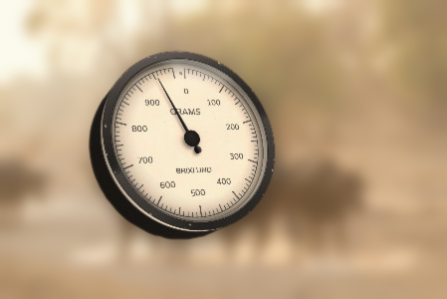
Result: 950
